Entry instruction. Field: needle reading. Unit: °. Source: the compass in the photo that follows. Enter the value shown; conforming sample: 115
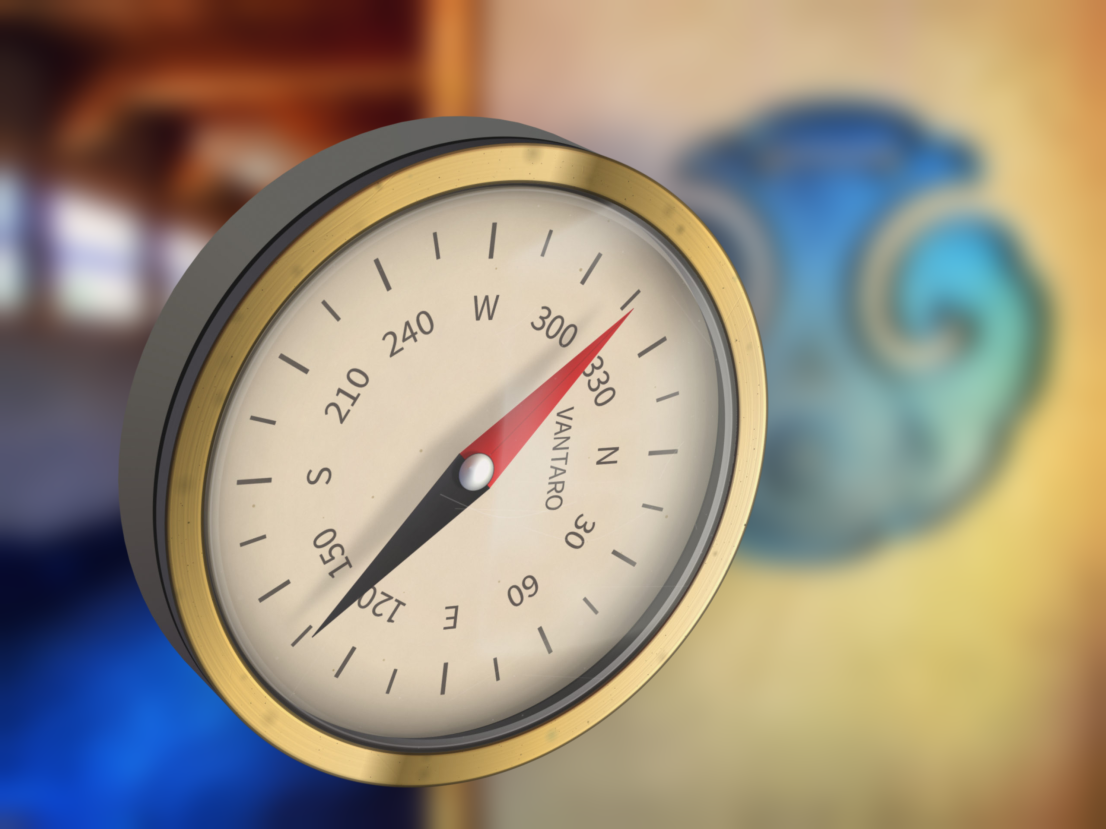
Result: 315
